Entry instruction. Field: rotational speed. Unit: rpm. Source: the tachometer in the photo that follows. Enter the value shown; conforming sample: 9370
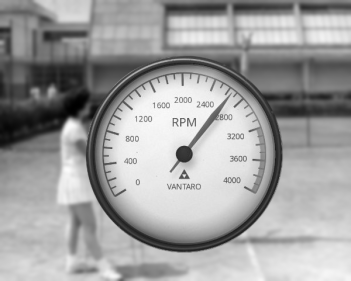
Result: 2650
